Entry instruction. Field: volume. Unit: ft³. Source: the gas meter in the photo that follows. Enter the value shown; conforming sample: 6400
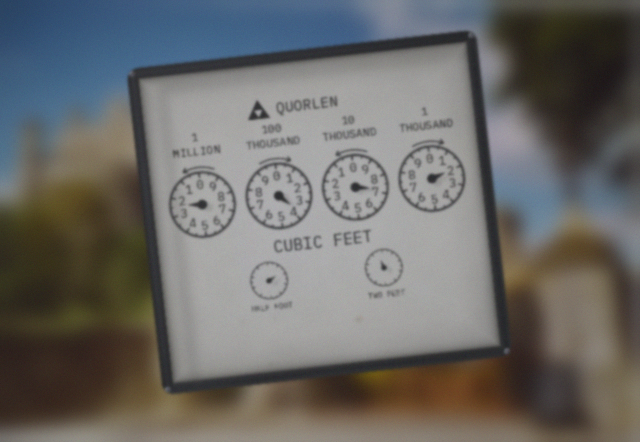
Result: 237200
